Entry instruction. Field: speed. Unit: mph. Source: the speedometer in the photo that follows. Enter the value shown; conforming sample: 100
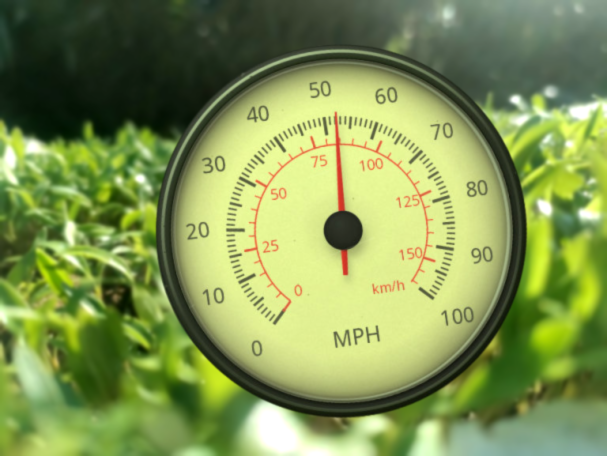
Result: 52
